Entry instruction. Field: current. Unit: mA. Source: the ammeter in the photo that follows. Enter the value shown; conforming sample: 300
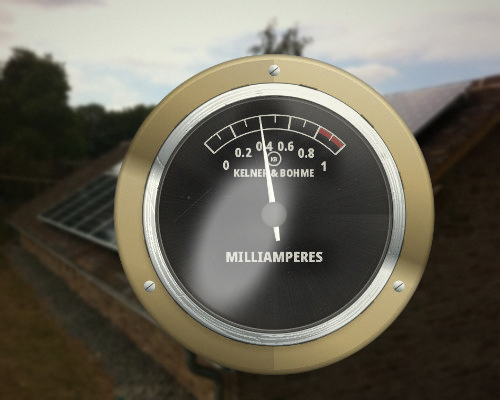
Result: 0.4
